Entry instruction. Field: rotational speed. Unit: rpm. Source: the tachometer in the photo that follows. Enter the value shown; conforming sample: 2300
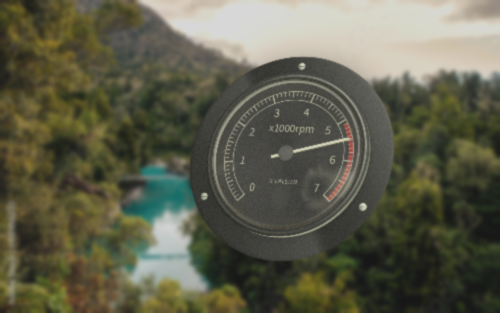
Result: 5500
